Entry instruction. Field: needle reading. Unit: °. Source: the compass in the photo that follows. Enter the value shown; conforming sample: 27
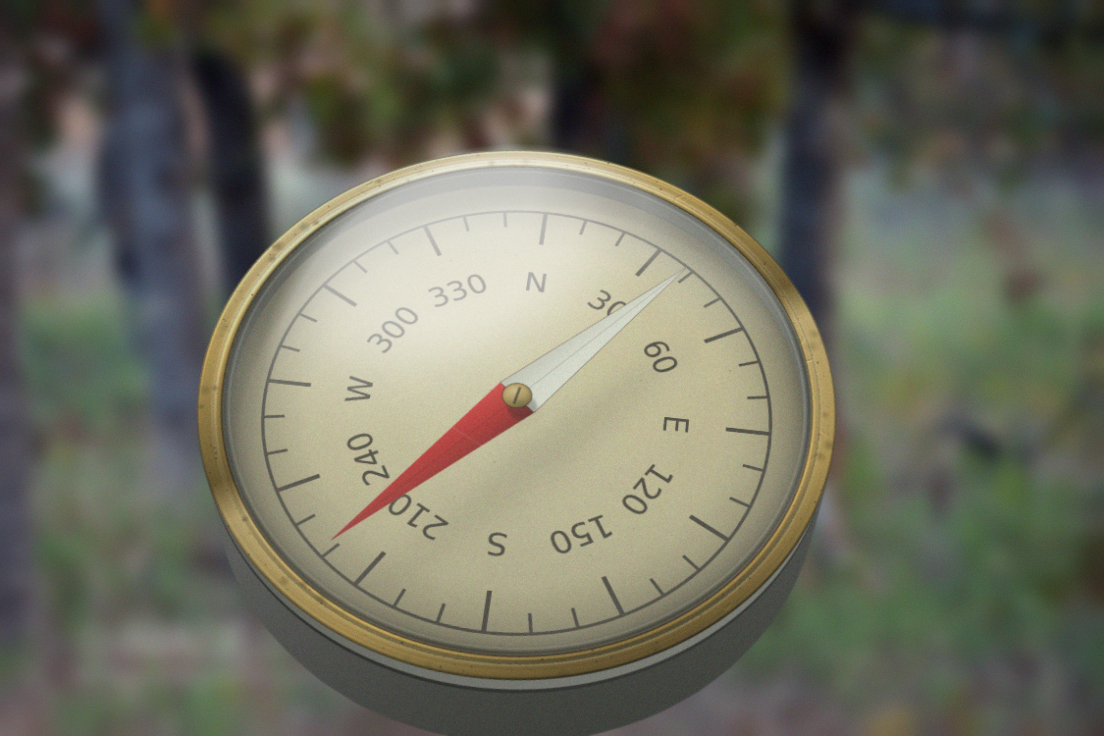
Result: 220
